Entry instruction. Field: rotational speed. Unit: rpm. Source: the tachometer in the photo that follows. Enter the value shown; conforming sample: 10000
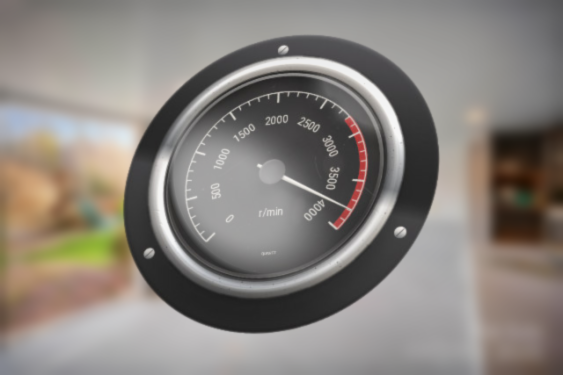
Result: 3800
